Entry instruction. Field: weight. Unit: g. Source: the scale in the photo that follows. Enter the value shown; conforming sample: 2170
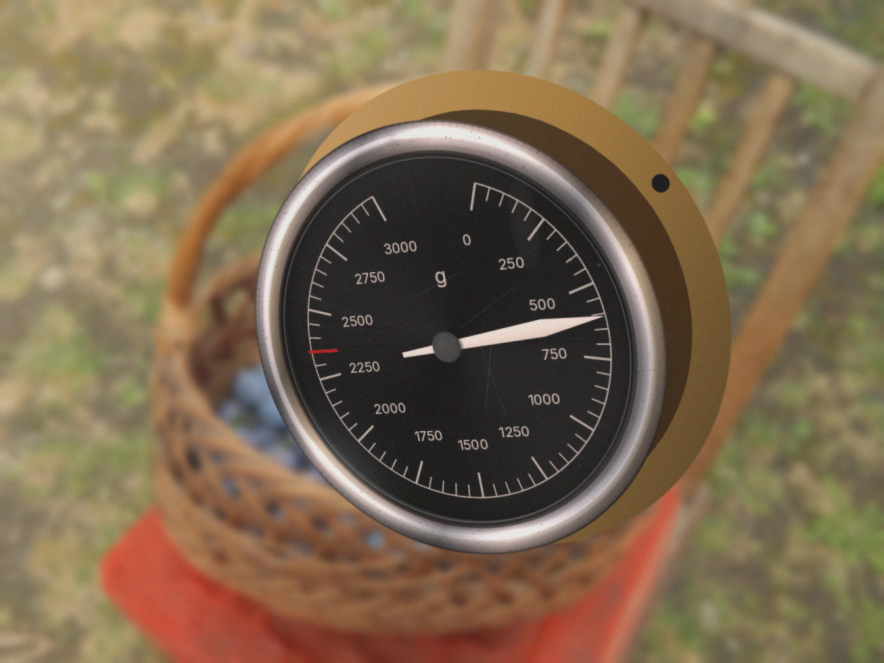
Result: 600
